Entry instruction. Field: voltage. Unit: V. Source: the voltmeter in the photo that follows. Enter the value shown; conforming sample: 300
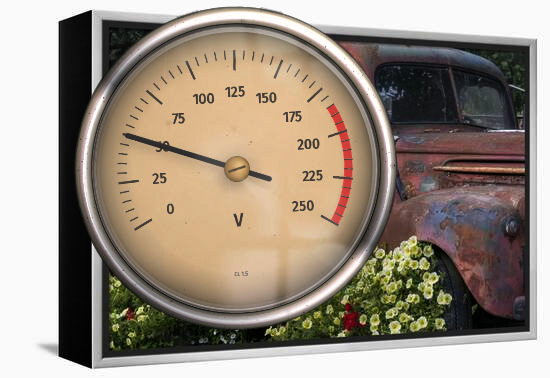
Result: 50
